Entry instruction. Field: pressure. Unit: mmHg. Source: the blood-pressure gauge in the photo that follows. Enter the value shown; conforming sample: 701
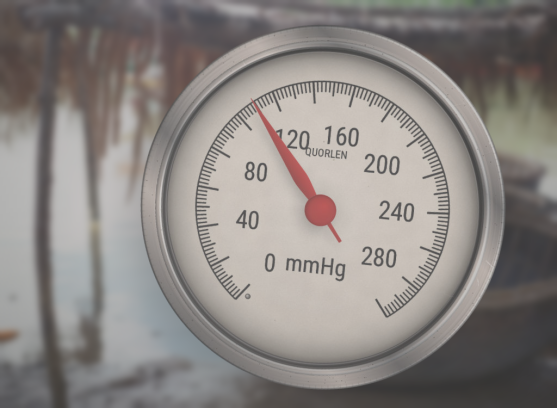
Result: 110
